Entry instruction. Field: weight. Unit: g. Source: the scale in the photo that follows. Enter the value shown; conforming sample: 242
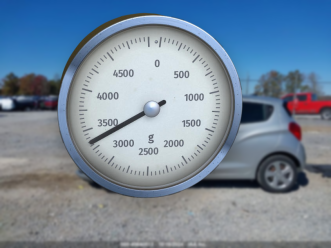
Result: 3350
